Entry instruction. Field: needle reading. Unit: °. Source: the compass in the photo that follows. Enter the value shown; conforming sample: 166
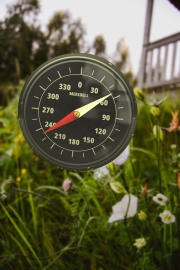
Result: 232.5
